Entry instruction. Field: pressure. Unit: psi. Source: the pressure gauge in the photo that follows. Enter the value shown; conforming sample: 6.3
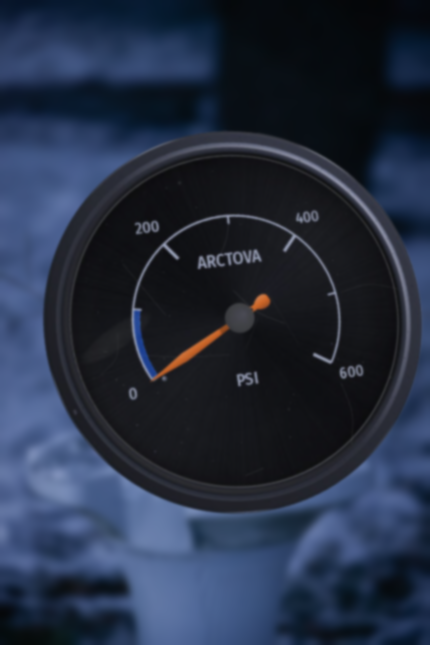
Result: 0
